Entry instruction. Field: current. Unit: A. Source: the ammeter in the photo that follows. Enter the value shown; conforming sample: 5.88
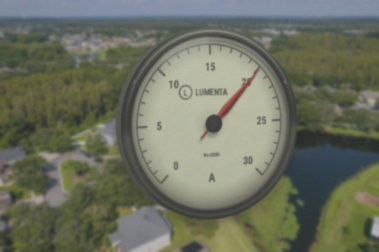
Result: 20
